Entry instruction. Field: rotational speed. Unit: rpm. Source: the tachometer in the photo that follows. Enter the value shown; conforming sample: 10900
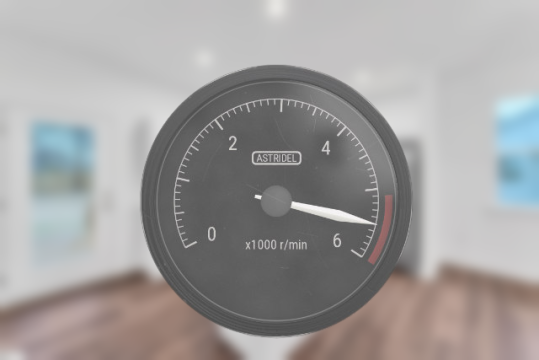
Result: 5500
